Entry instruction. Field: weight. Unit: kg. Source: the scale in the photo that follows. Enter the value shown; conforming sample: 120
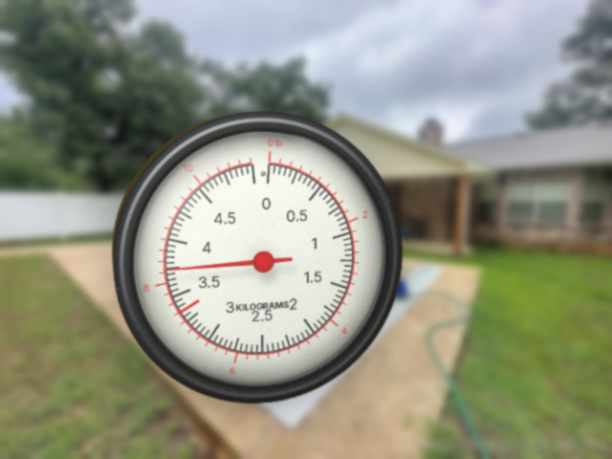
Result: 3.75
